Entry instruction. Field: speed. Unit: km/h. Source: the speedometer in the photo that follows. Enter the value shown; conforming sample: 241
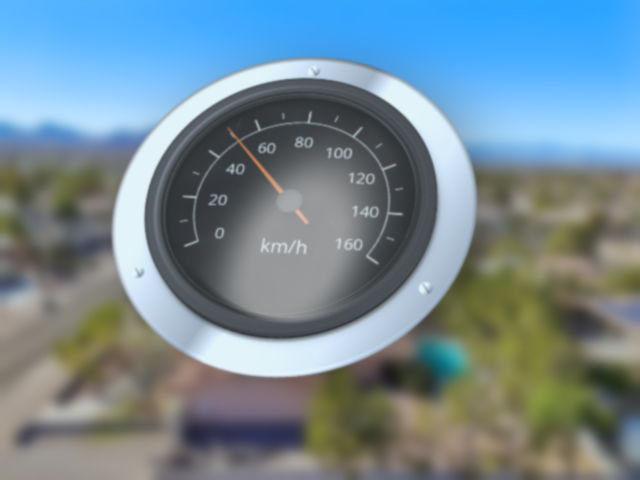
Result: 50
